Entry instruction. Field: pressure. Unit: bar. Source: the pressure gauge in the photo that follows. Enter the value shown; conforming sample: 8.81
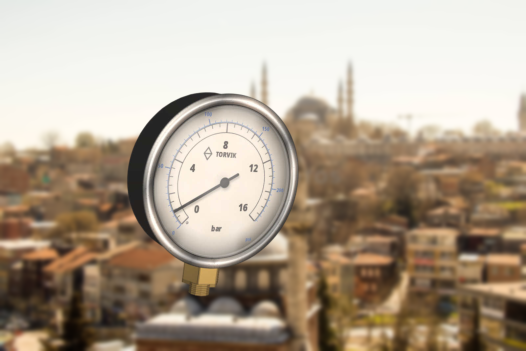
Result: 1
